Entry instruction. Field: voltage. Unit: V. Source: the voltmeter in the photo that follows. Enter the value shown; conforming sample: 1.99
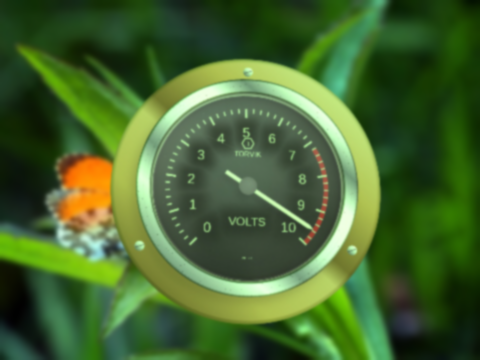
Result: 9.6
